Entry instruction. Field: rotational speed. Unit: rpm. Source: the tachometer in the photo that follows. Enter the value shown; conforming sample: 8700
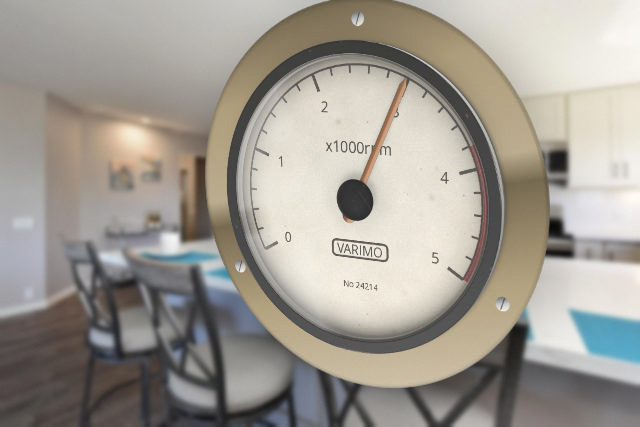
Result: 3000
